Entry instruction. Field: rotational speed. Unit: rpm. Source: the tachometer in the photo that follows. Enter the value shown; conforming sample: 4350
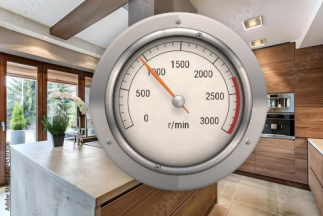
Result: 950
